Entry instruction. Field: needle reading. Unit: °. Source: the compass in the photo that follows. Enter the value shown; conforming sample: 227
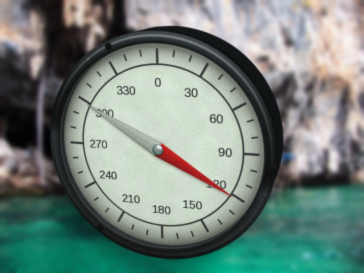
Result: 120
